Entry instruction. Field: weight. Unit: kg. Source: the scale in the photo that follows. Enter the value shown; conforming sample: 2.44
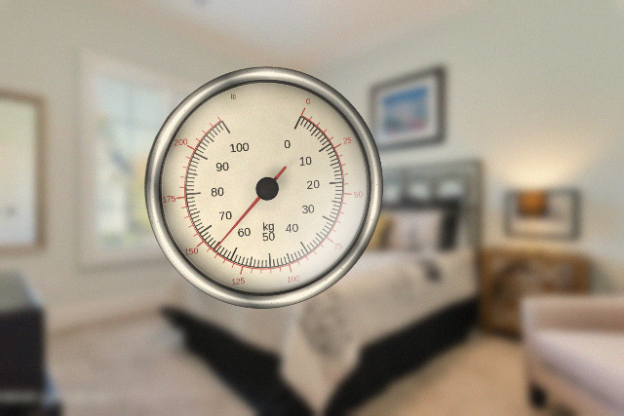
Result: 65
